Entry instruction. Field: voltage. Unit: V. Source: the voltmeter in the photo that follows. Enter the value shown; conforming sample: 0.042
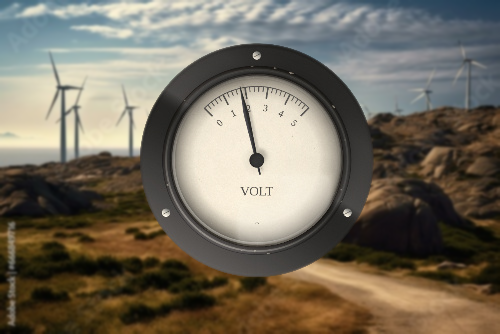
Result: 1.8
